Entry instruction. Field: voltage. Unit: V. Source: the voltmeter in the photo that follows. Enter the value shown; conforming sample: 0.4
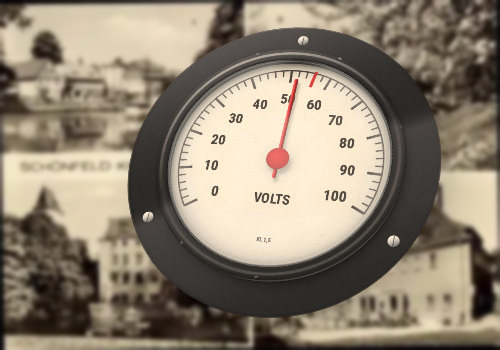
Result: 52
